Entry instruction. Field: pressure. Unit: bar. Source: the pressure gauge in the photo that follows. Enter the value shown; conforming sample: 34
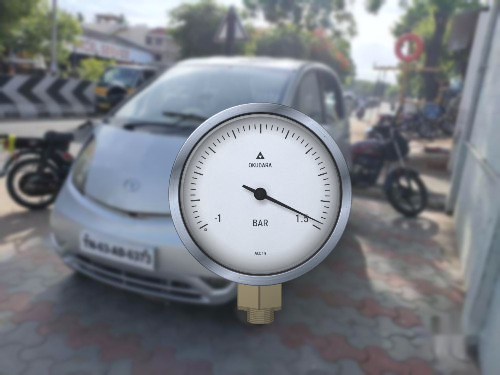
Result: 1.45
